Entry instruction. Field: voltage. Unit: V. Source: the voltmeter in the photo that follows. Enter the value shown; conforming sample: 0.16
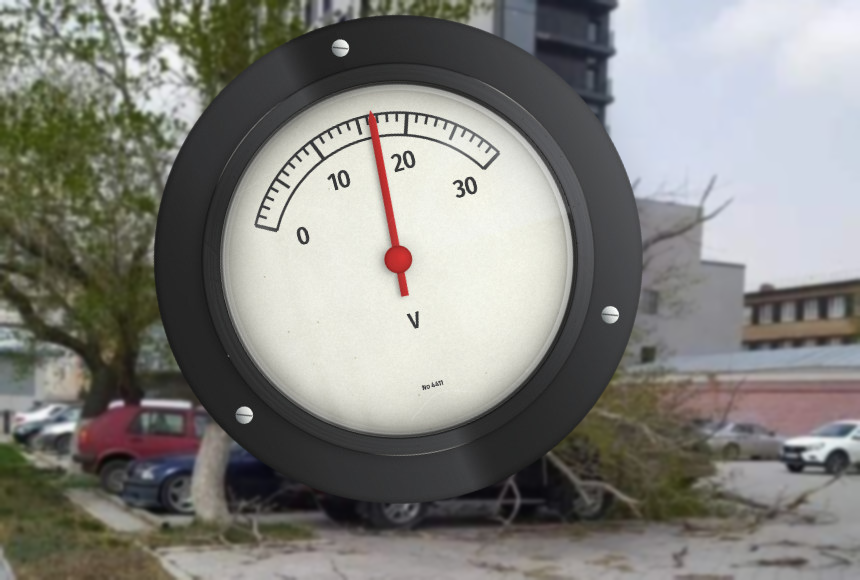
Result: 16.5
